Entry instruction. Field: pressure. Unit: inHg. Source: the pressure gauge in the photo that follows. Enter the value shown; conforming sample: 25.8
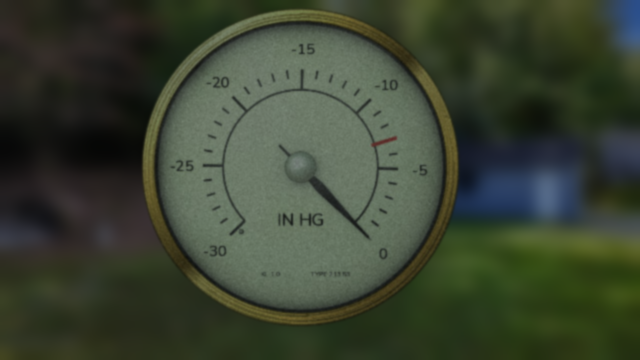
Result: 0
